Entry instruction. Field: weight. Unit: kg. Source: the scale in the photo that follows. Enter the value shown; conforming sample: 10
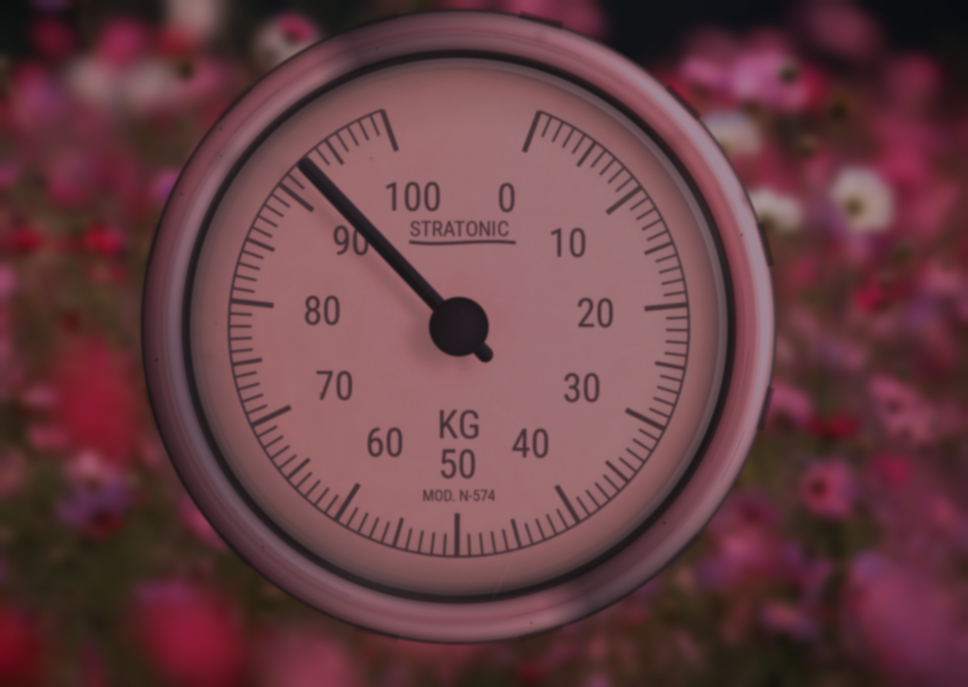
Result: 92.5
